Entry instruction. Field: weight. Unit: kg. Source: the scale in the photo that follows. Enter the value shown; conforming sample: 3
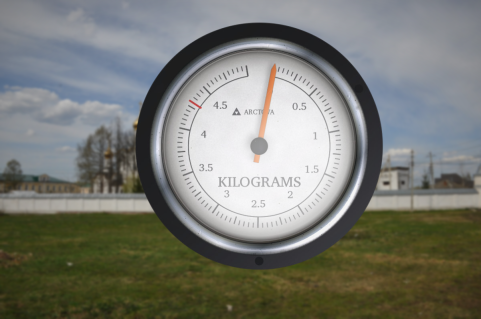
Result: 0
